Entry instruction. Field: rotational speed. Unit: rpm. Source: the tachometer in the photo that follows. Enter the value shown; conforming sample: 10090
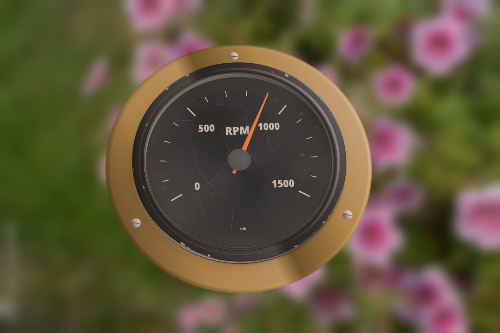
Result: 900
